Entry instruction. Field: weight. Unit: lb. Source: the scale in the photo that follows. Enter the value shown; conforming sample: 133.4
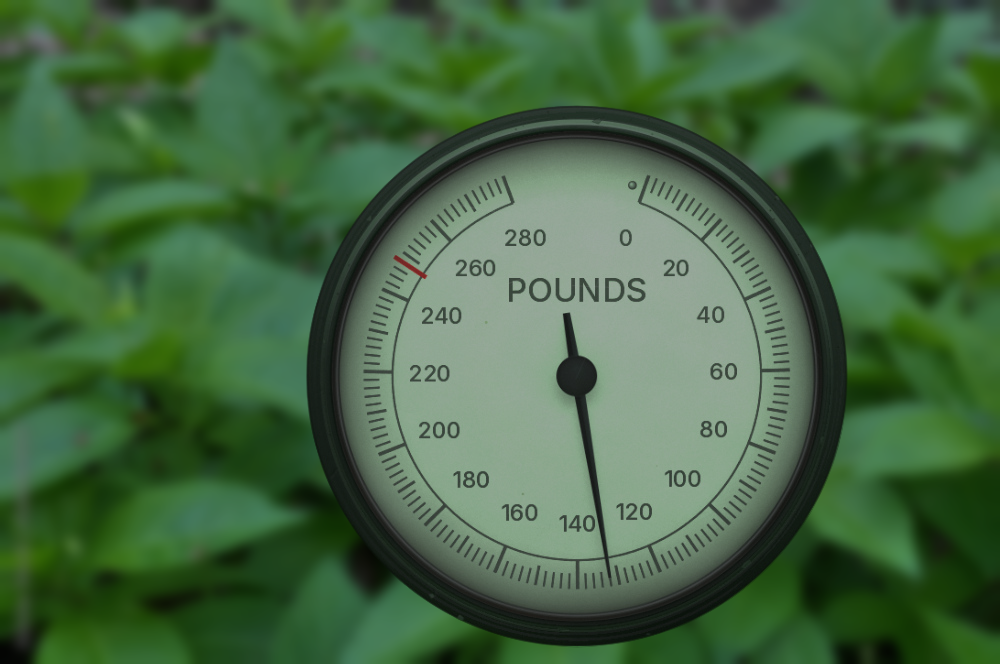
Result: 132
